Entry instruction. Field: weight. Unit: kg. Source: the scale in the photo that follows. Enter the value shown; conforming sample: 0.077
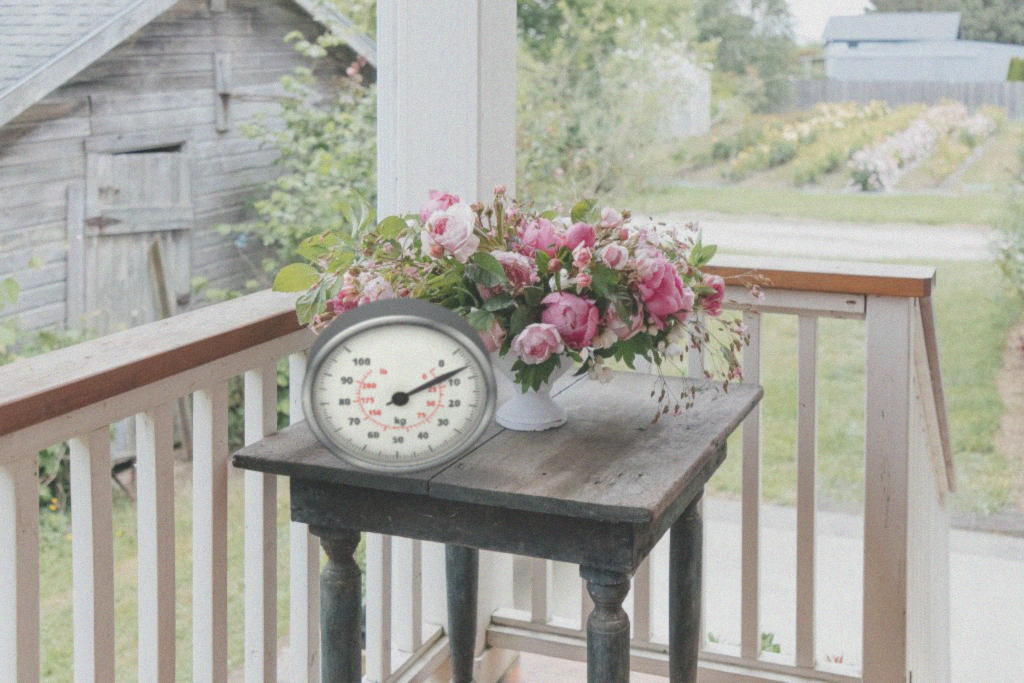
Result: 5
